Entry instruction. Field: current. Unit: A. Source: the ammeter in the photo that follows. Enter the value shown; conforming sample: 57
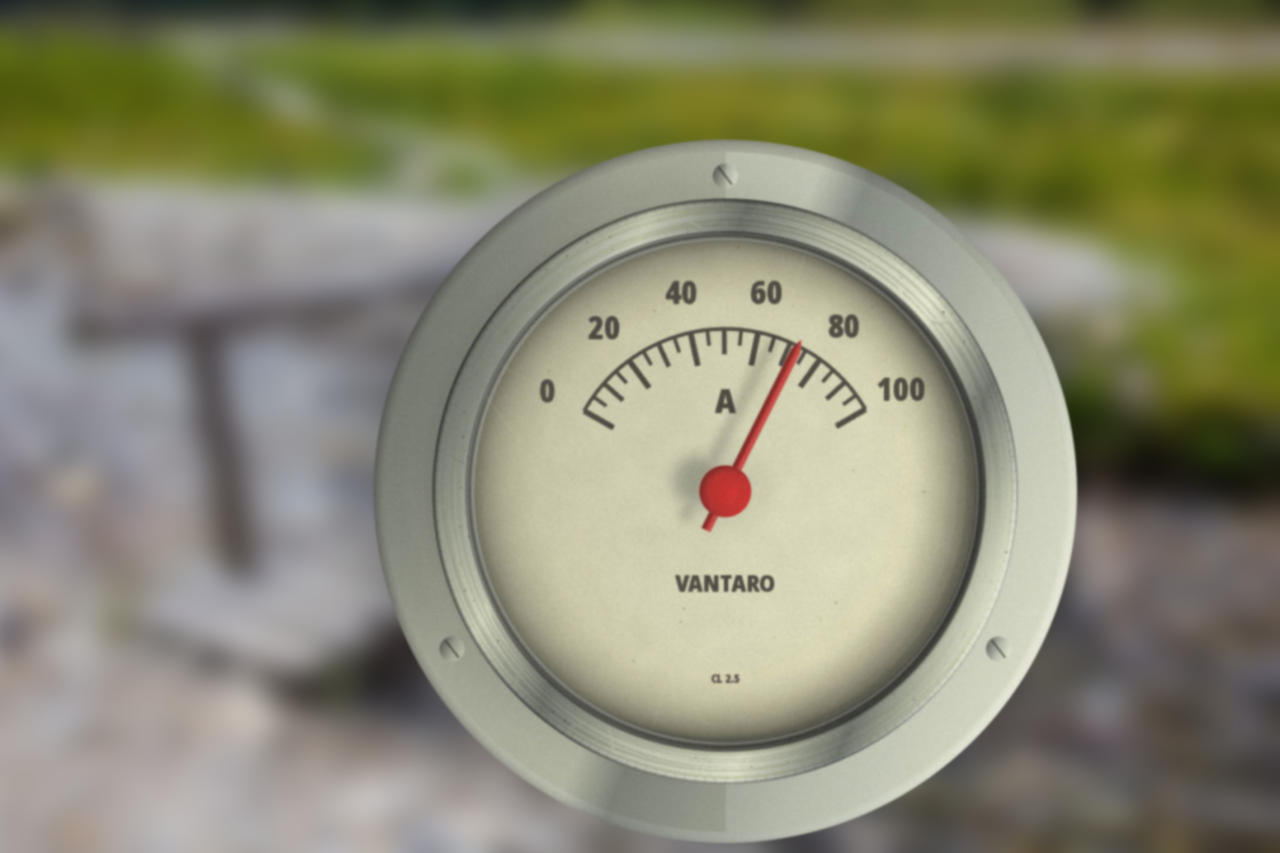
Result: 72.5
